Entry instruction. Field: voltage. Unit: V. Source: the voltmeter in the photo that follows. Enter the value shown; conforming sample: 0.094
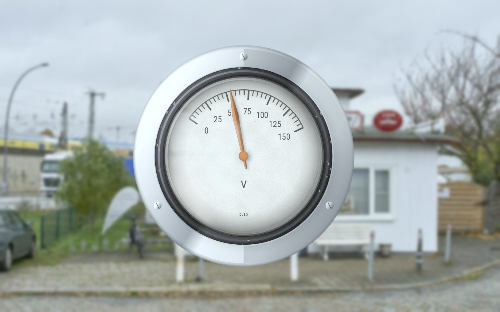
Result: 55
